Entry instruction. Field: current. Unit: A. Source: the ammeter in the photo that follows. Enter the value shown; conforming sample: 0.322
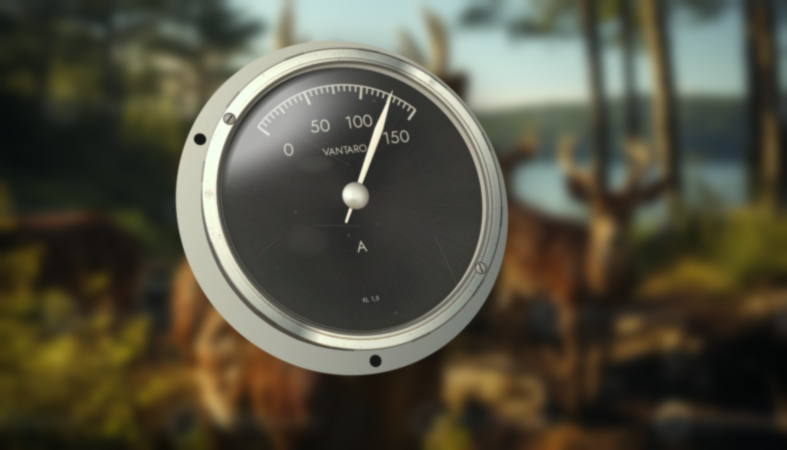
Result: 125
